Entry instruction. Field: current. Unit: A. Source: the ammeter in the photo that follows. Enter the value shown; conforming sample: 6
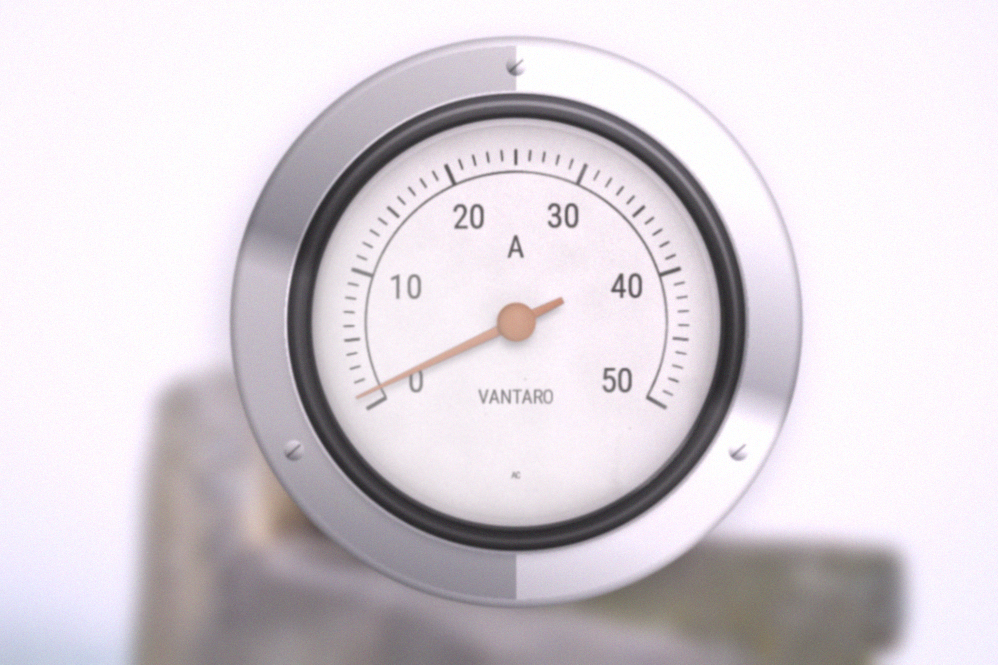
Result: 1
